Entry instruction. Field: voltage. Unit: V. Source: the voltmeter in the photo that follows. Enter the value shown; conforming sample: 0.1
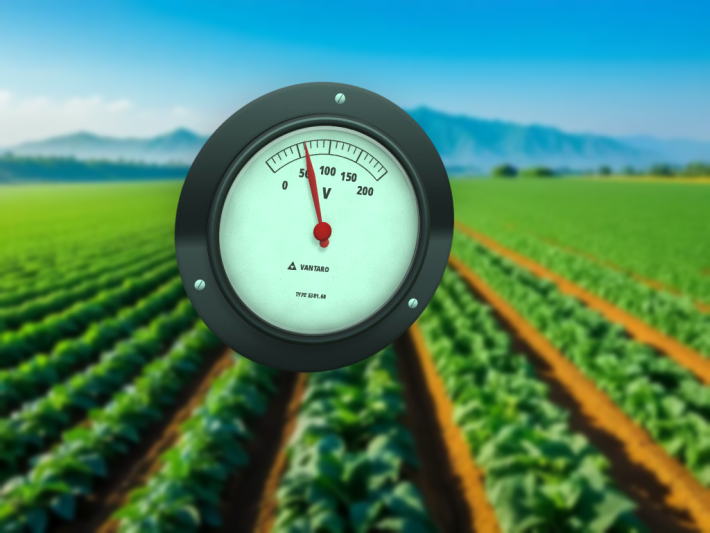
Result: 60
